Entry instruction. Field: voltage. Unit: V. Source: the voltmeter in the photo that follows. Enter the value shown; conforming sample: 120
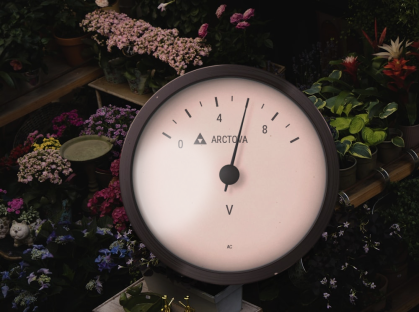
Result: 6
